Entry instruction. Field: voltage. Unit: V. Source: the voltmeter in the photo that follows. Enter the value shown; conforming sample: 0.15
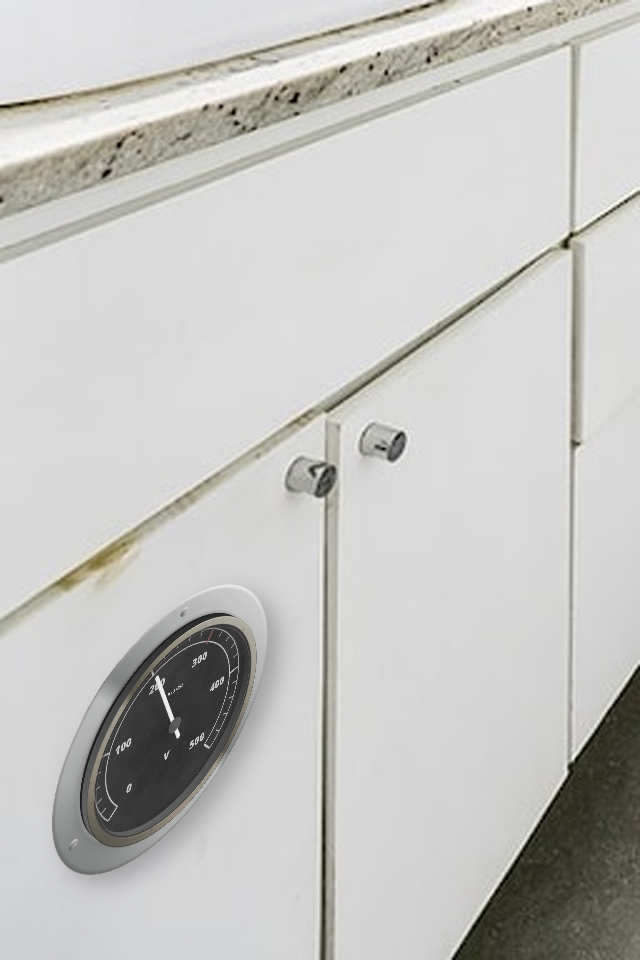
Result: 200
